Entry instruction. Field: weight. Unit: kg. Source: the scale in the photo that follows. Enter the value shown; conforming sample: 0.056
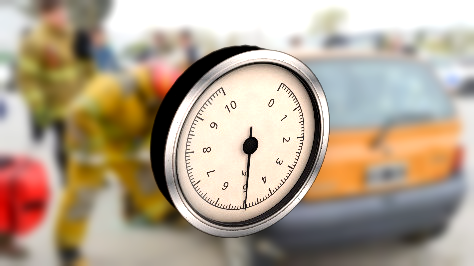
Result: 5
